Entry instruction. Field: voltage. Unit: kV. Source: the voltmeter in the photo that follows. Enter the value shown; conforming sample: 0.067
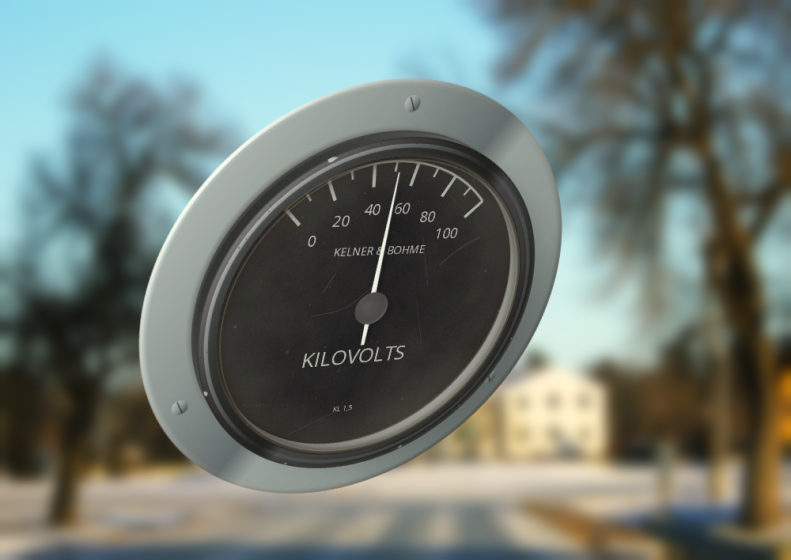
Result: 50
